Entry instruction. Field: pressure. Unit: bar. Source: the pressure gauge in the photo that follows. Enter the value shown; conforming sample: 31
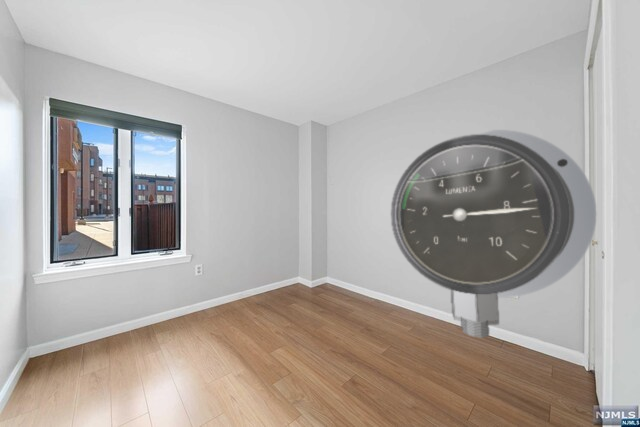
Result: 8.25
